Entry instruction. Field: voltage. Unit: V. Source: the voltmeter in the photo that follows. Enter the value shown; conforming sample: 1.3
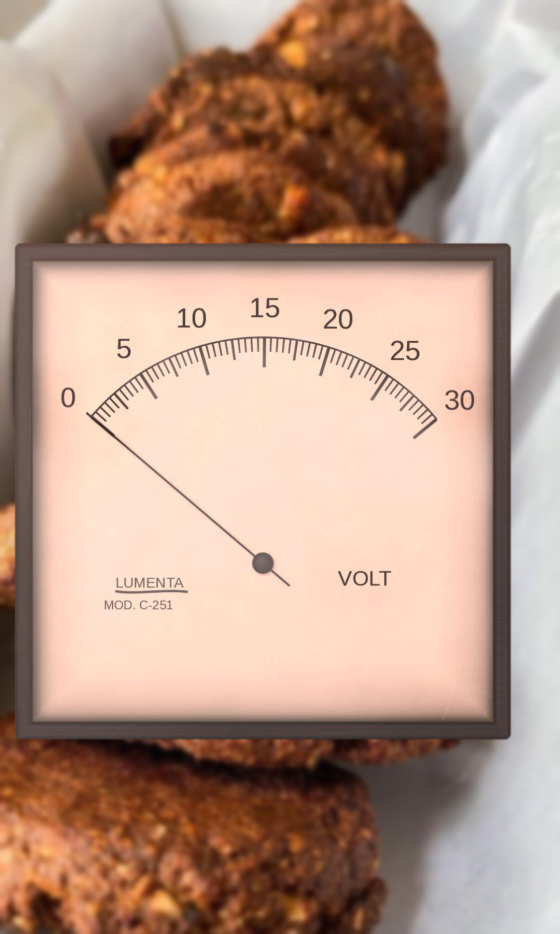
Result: 0
